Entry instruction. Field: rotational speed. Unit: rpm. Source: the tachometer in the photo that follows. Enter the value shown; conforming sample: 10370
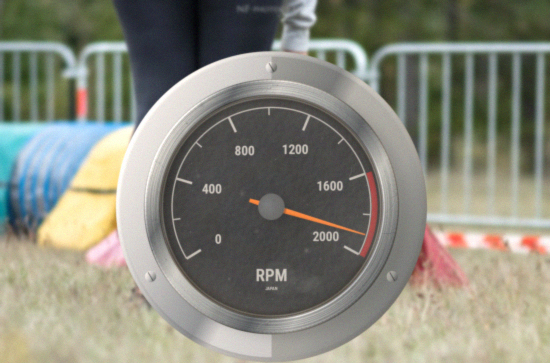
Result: 1900
